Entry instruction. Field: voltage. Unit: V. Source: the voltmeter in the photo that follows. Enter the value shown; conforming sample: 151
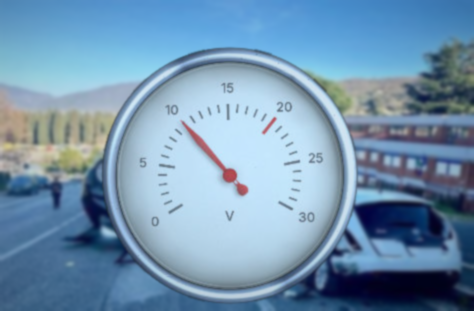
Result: 10
